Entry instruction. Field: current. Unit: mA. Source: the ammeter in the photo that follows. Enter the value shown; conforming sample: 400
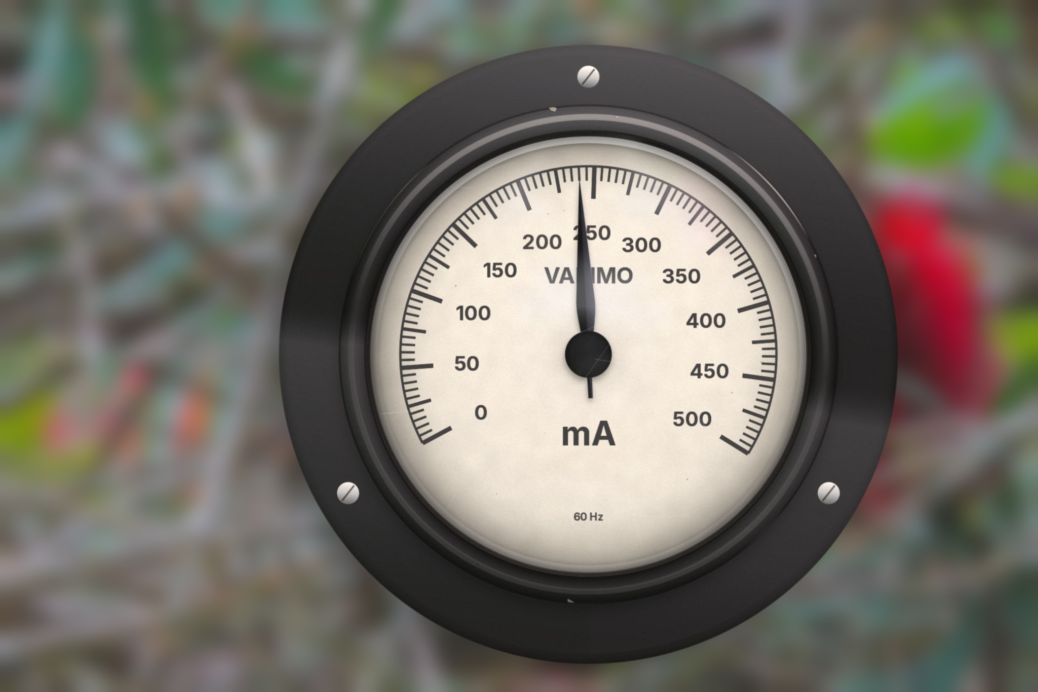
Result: 240
